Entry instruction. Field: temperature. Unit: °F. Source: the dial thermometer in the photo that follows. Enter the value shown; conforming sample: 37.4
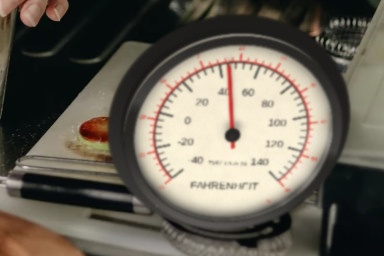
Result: 44
